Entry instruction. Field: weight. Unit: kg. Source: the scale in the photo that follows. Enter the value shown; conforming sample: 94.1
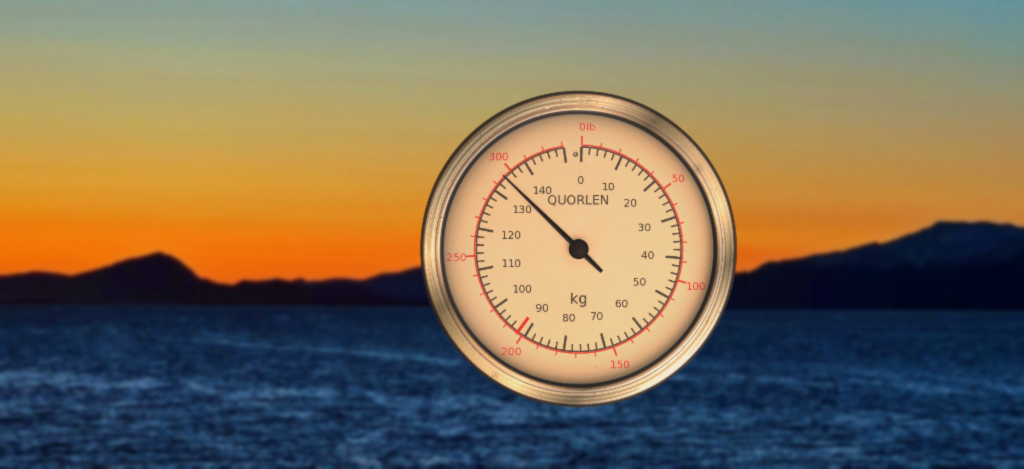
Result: 134
